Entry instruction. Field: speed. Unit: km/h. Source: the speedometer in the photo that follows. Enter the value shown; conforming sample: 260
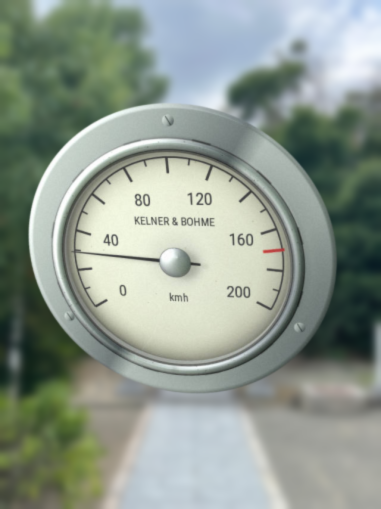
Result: 30
